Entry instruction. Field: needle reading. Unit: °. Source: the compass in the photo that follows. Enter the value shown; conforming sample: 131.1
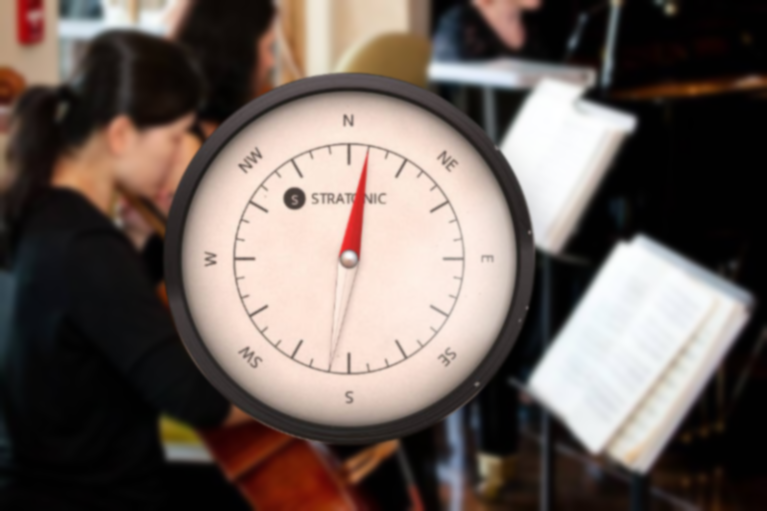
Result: 10
